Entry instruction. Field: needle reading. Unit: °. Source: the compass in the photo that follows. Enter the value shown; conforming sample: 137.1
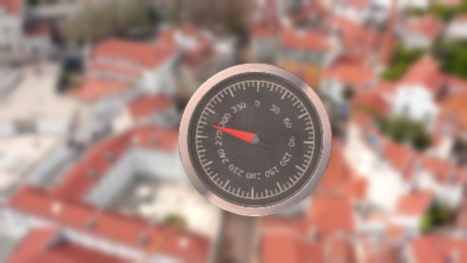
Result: 285
